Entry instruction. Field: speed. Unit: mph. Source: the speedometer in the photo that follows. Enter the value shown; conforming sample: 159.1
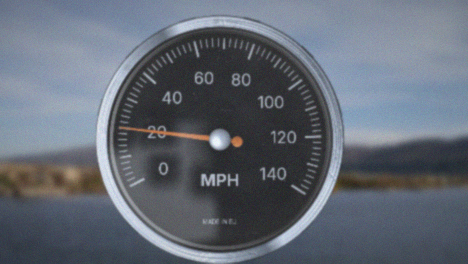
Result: 20
